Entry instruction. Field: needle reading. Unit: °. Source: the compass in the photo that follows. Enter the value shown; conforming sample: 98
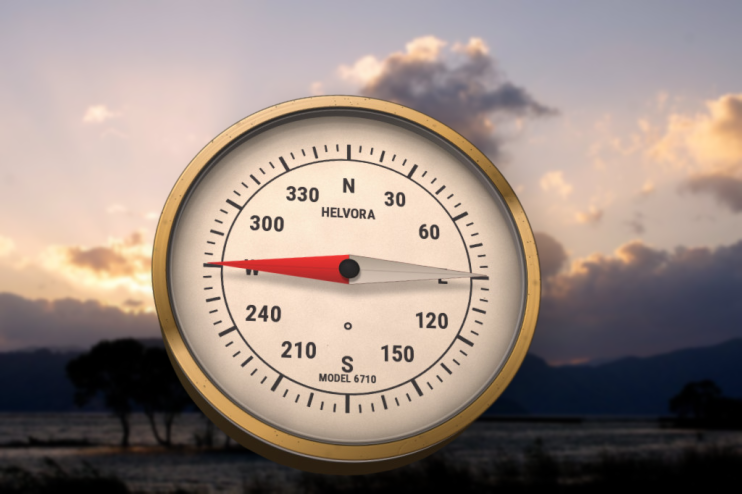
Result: 270
